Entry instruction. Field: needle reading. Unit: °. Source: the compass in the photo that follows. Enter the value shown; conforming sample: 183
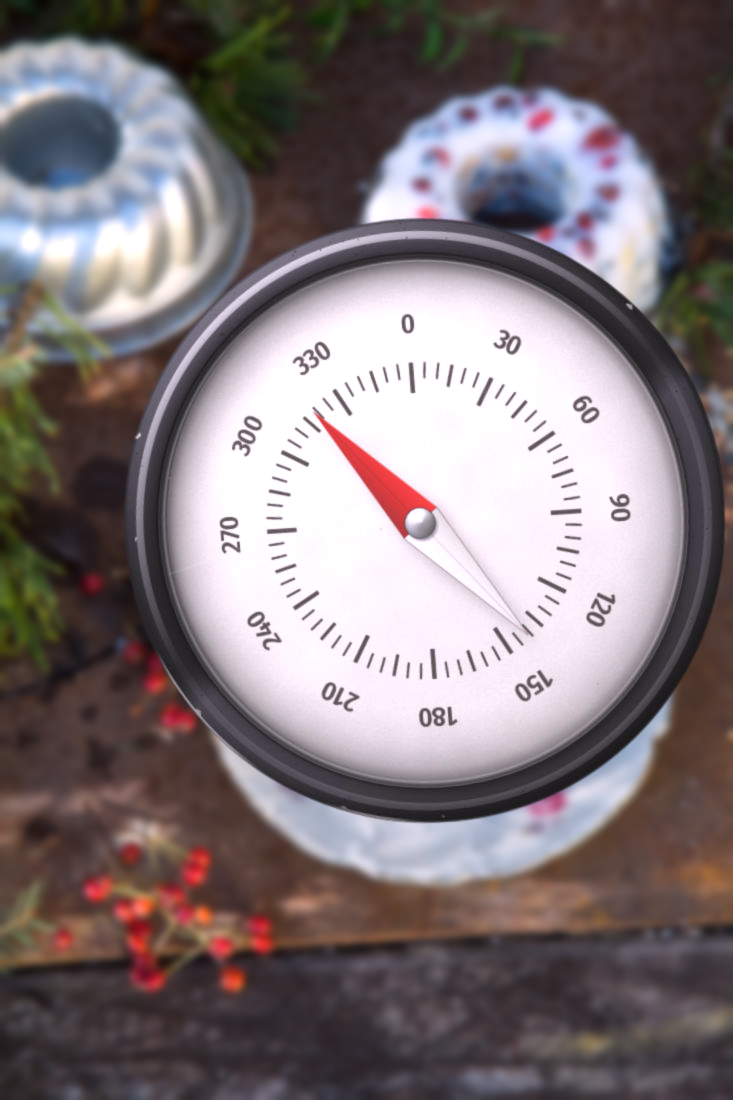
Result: 320
